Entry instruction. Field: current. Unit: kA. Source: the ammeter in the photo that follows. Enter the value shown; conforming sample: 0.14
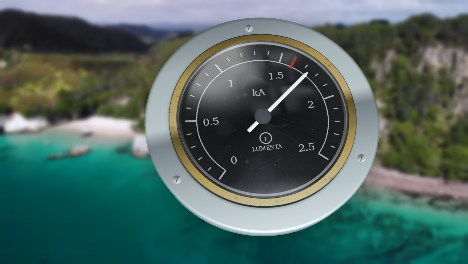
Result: 1.75
